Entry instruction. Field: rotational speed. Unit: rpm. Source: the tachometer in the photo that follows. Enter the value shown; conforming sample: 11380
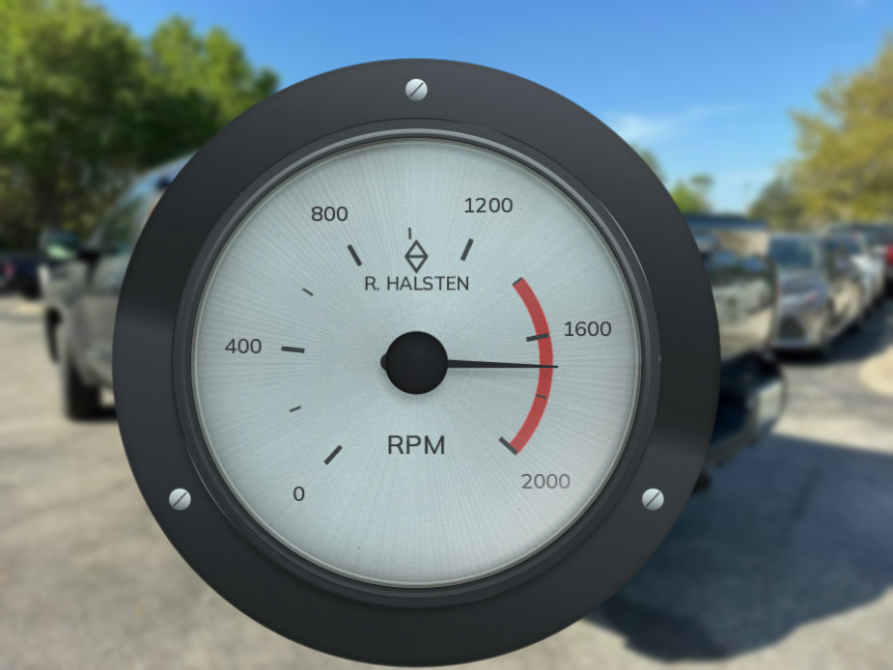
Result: 1700
